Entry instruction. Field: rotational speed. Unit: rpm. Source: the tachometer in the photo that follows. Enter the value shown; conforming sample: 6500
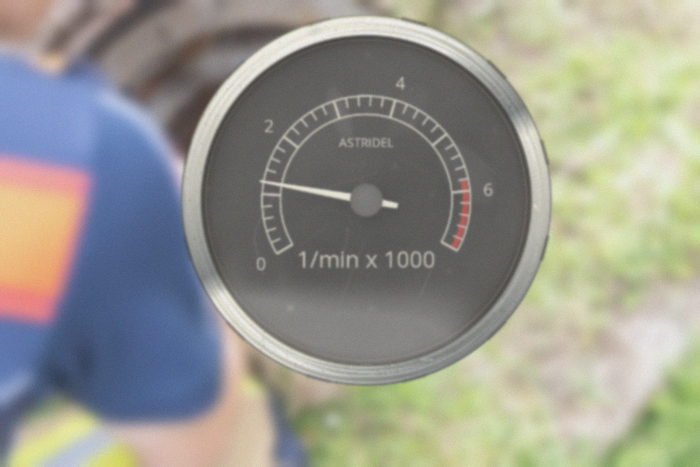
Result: 1200
